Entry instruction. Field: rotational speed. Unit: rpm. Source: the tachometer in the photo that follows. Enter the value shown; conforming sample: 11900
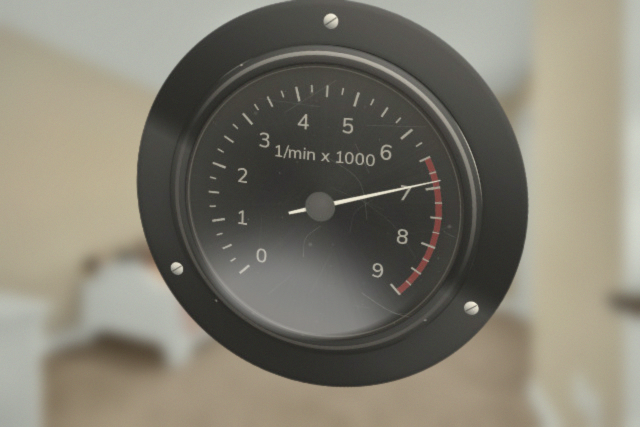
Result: 6875
